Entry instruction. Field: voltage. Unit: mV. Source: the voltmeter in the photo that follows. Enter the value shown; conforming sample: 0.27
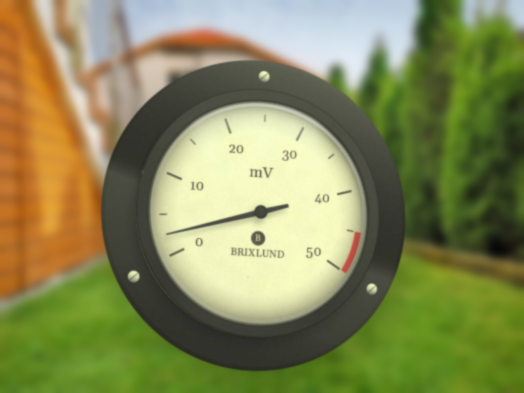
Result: 2.5
